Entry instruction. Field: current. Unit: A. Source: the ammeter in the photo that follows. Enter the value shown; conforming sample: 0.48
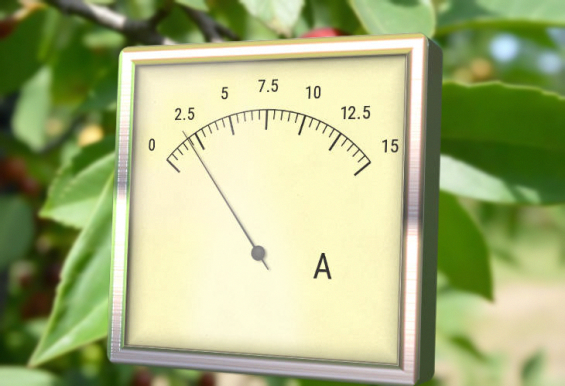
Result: 2
